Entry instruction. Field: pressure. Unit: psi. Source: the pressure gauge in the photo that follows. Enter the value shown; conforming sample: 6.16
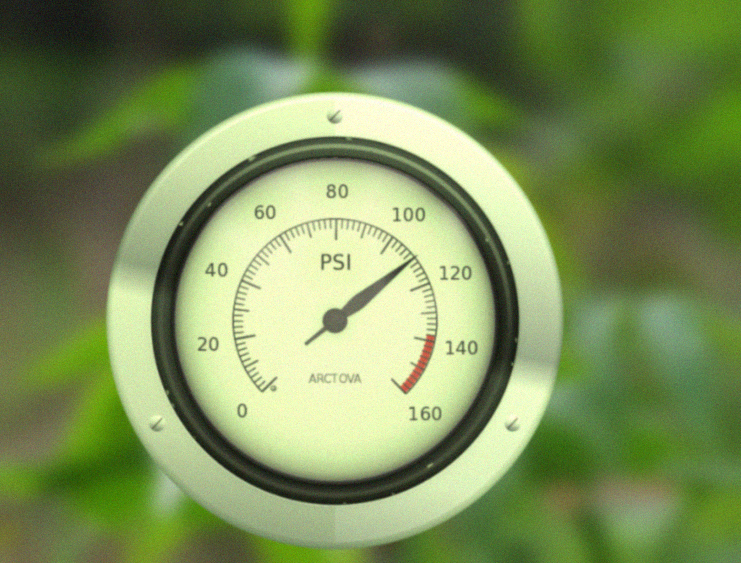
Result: 110
